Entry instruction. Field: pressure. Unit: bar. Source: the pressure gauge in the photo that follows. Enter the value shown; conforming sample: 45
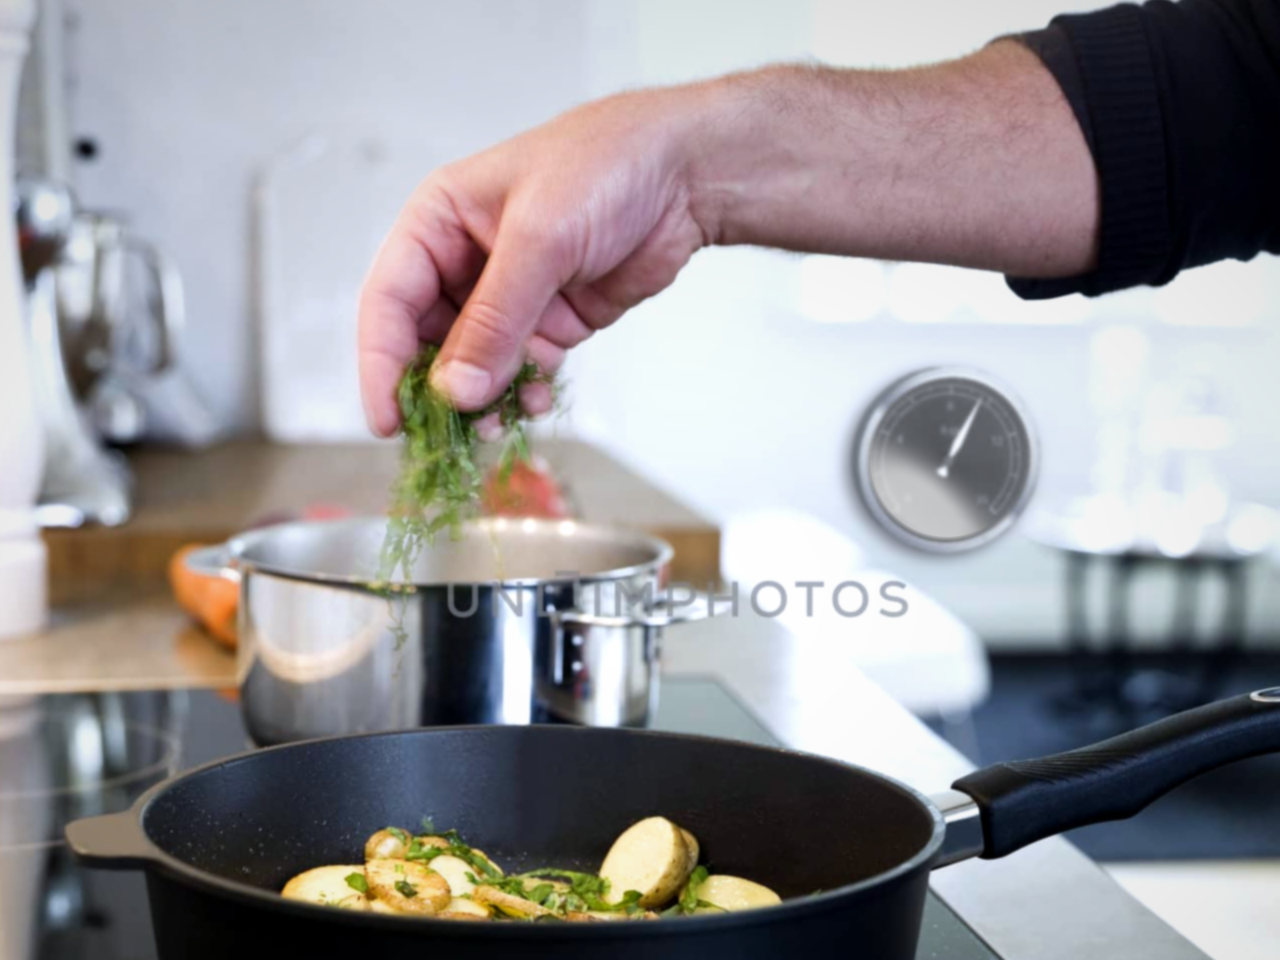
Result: 9.5
